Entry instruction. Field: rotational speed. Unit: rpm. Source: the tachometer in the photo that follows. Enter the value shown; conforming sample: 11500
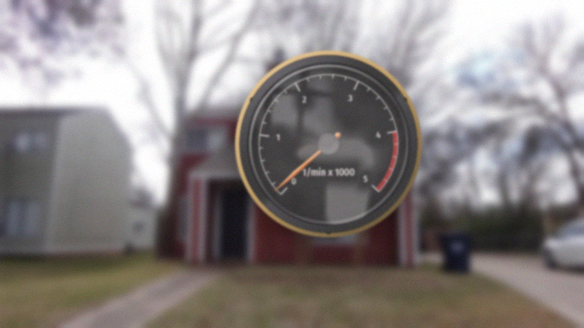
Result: 100
